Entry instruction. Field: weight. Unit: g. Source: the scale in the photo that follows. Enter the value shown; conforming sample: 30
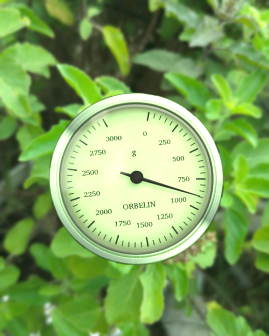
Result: 900
